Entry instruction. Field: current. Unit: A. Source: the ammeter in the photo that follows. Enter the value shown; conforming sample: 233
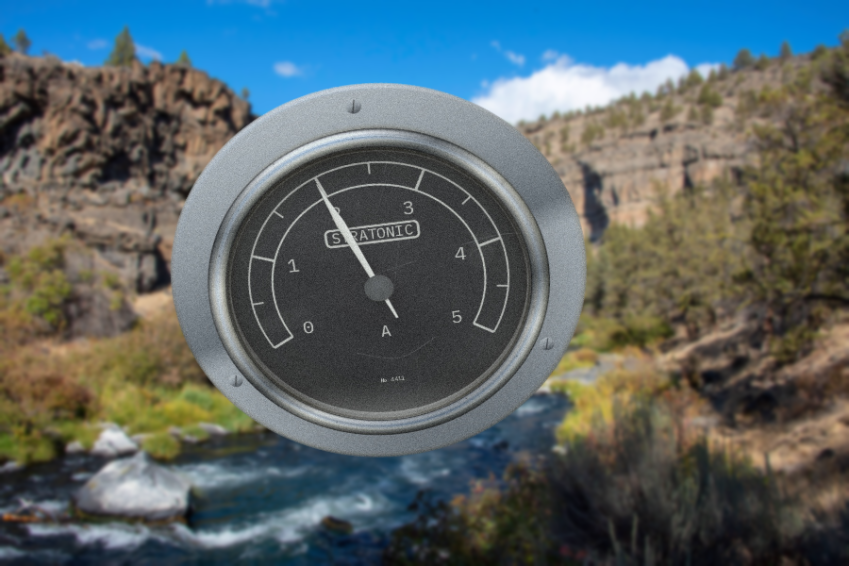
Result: 2
